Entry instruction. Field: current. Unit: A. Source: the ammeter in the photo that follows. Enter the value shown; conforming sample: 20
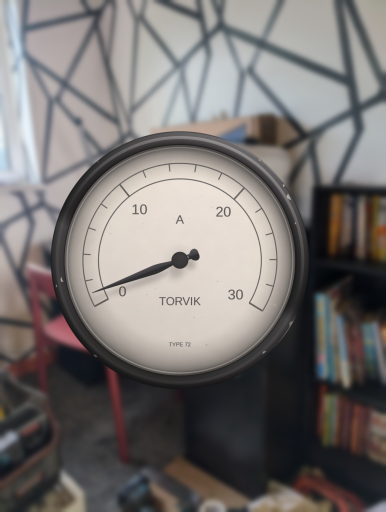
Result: 1
